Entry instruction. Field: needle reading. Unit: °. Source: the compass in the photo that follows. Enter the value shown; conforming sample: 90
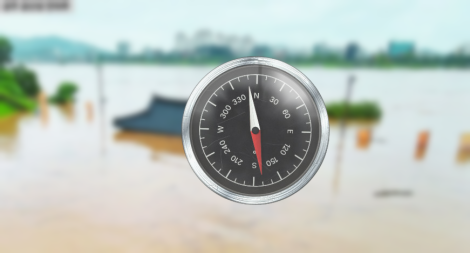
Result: 170
